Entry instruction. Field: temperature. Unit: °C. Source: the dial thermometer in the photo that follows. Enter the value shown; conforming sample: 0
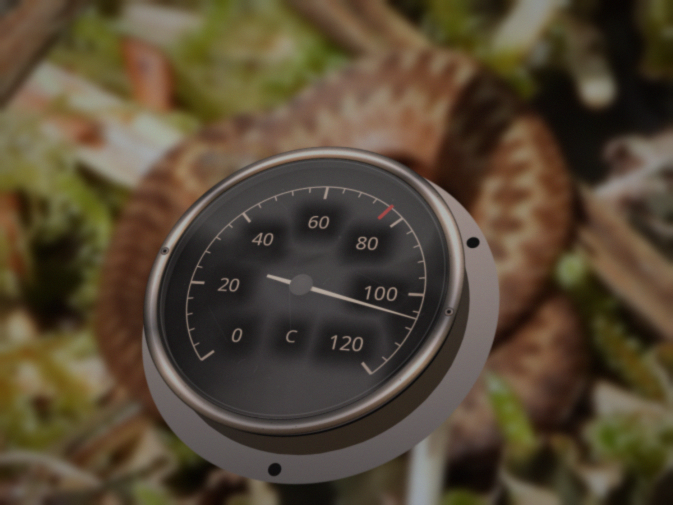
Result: 106
